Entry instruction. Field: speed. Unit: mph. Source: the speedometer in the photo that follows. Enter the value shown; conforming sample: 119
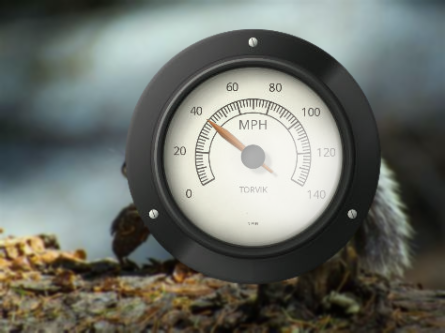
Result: 40
